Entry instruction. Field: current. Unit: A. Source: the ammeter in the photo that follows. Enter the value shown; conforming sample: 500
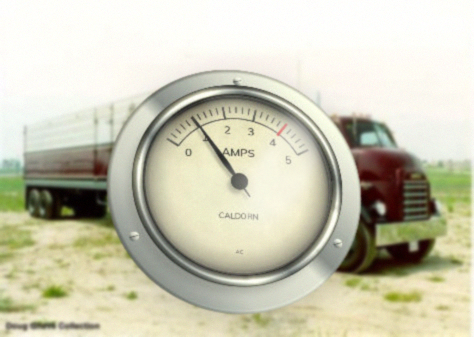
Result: 1
